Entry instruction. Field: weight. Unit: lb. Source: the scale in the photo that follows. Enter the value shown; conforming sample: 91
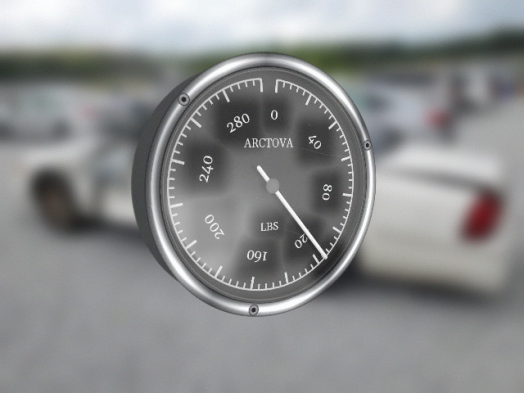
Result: 116
